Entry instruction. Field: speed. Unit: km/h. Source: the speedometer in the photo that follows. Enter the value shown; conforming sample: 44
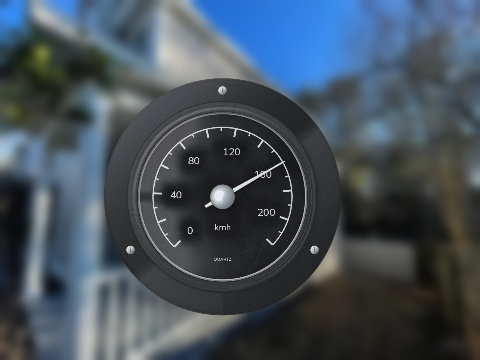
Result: 160
